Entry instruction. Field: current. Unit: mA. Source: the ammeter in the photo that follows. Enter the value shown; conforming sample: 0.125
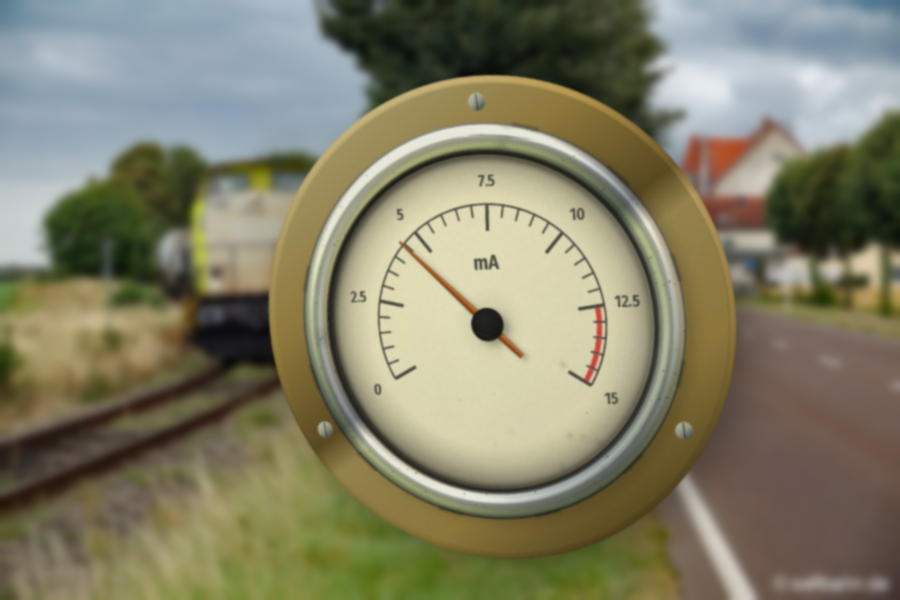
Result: 4.5
